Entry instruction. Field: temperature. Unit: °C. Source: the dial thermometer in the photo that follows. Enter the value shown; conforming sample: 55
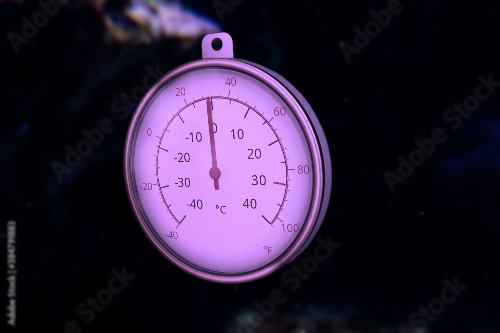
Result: 0
